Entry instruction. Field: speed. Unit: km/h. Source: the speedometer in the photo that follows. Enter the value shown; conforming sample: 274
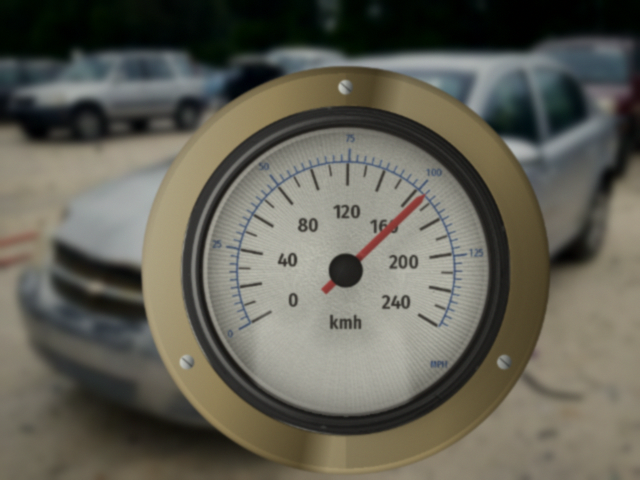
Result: 165
